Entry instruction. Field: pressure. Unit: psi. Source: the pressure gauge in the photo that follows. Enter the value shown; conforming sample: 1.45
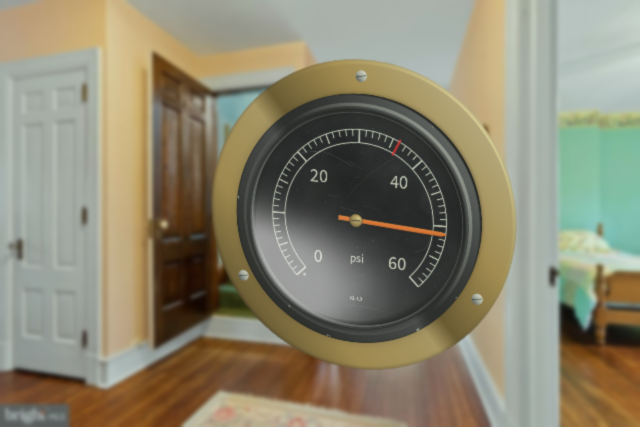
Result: 51
